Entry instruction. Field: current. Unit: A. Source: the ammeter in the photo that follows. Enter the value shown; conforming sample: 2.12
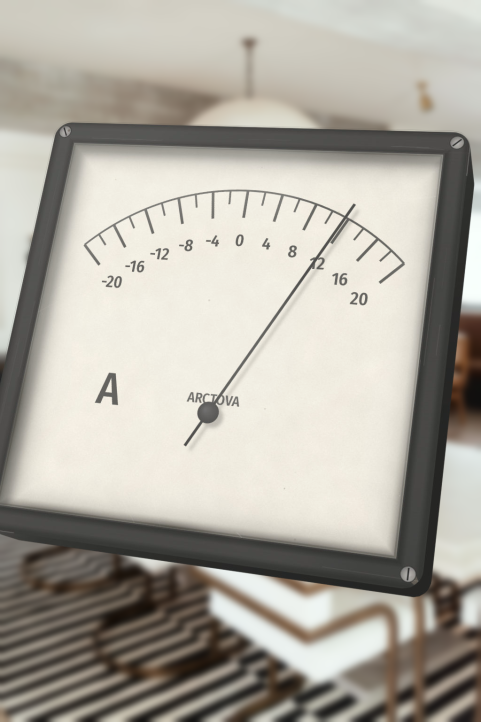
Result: 12
